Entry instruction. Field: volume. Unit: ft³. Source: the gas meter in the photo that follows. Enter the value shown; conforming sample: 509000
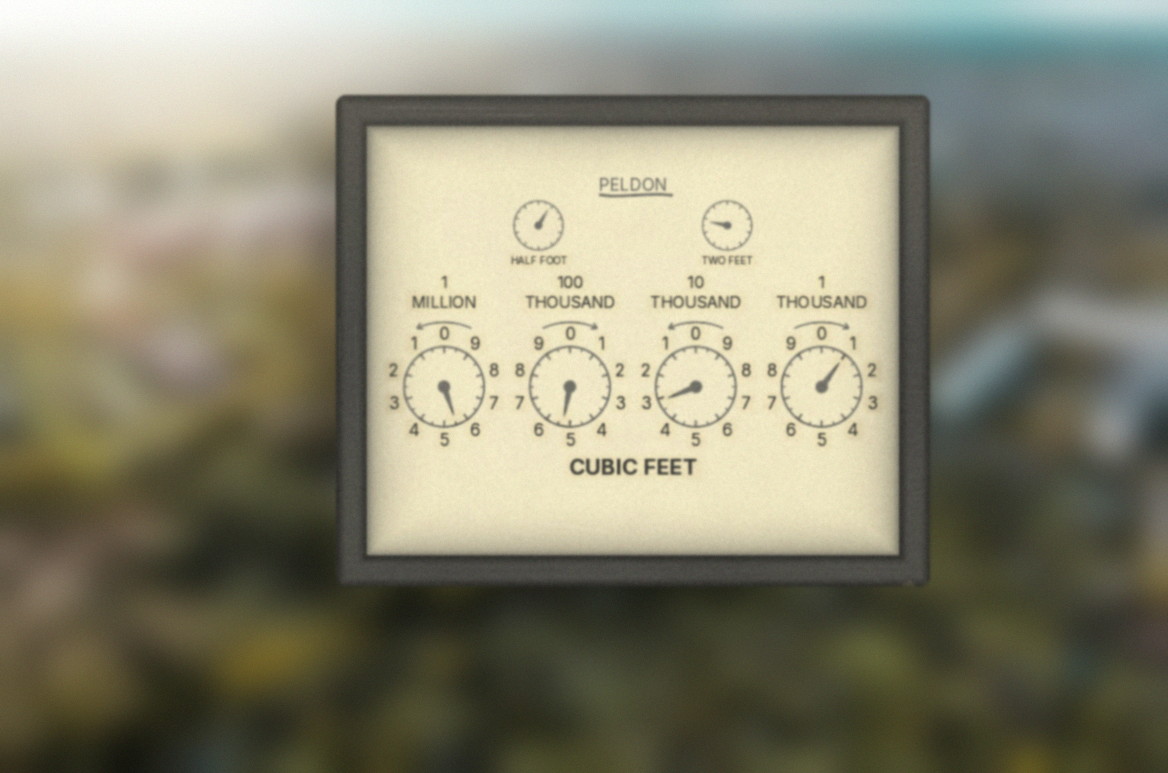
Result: 553100
